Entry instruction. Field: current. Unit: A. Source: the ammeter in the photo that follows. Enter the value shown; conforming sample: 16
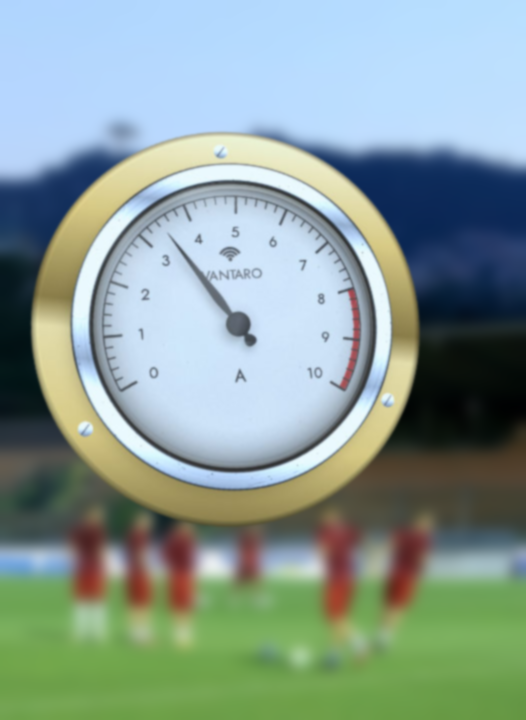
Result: 3.4
